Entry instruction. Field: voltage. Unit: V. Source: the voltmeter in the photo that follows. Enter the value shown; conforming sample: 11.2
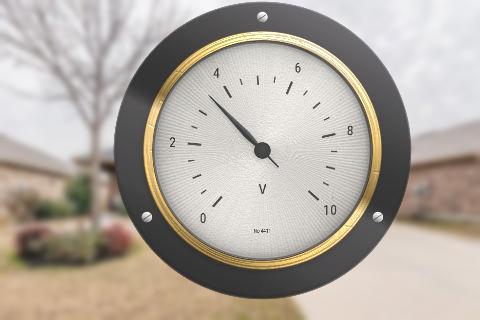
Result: 3.5
